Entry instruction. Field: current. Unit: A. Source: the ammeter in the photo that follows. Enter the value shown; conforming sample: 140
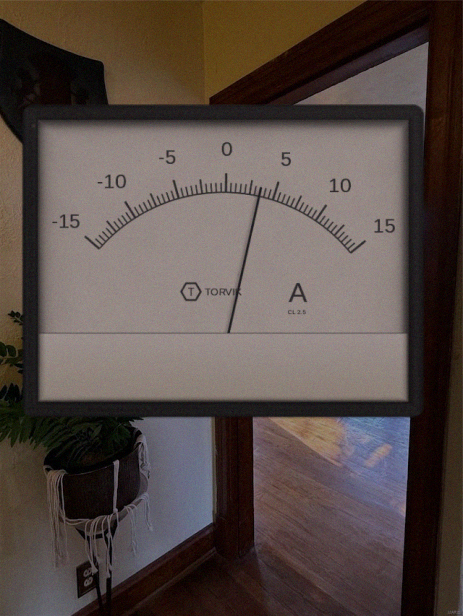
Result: 3.5
